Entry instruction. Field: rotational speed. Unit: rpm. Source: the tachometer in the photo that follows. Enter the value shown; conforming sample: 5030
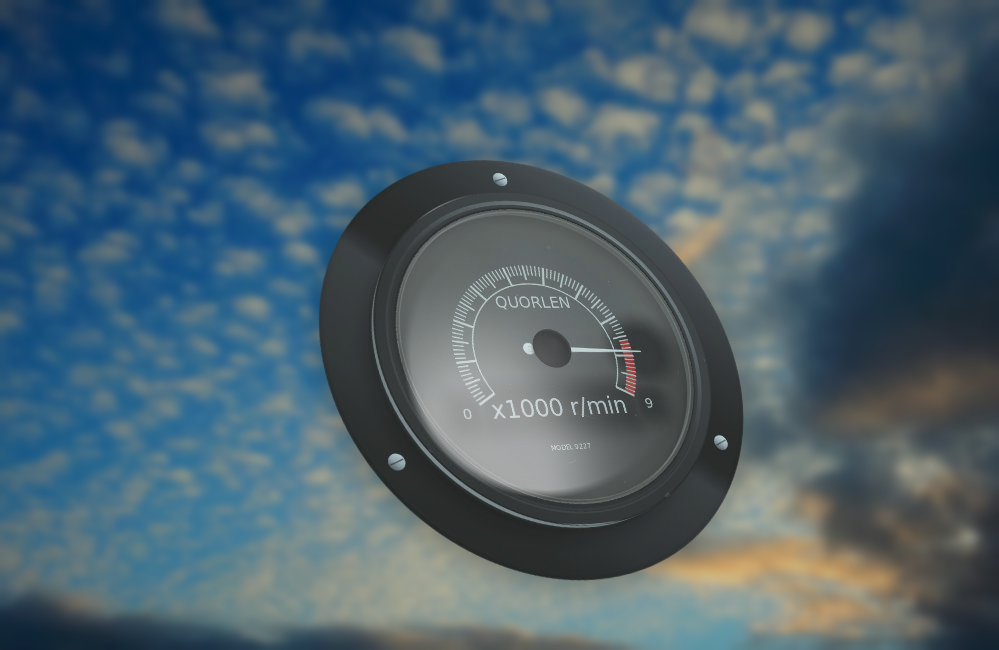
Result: 8000
